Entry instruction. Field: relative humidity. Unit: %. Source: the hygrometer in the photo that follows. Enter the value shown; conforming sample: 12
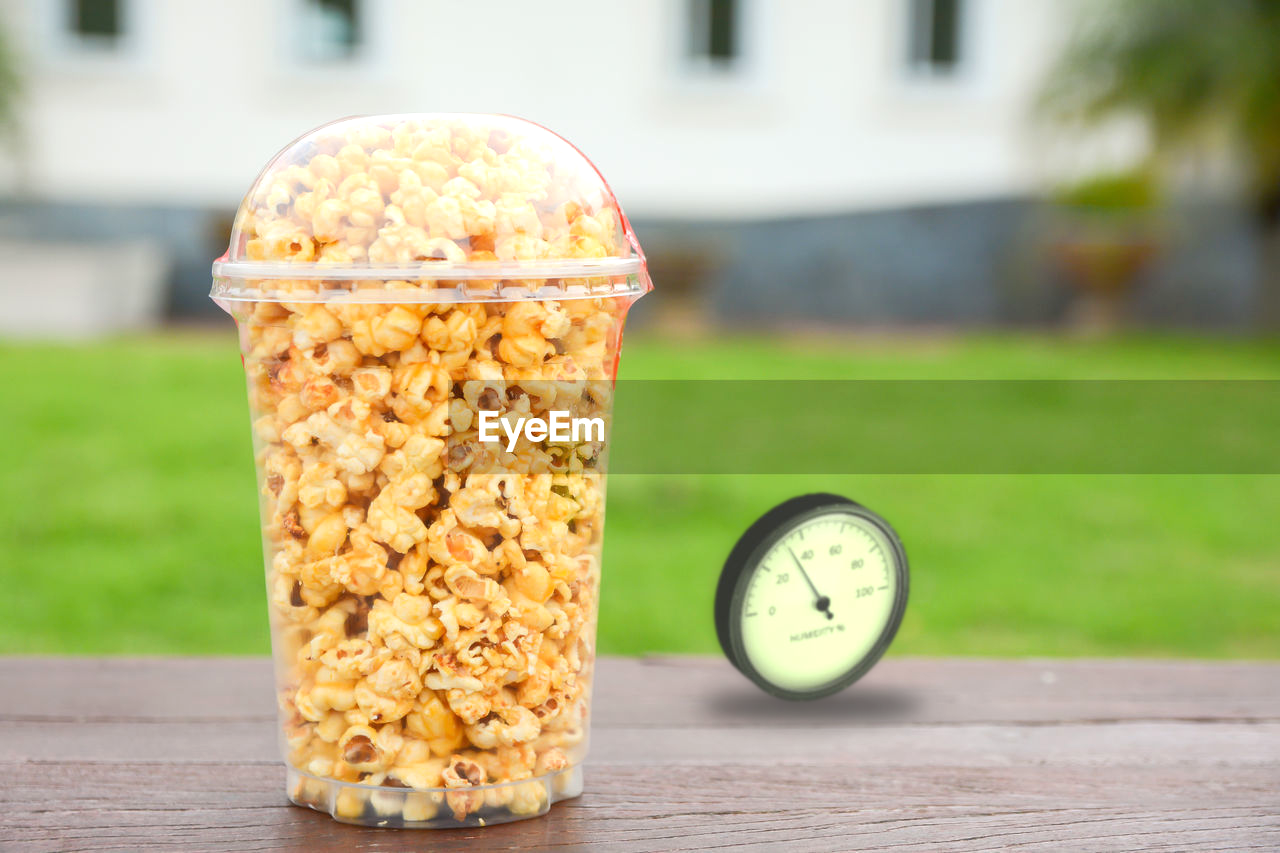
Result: 32
